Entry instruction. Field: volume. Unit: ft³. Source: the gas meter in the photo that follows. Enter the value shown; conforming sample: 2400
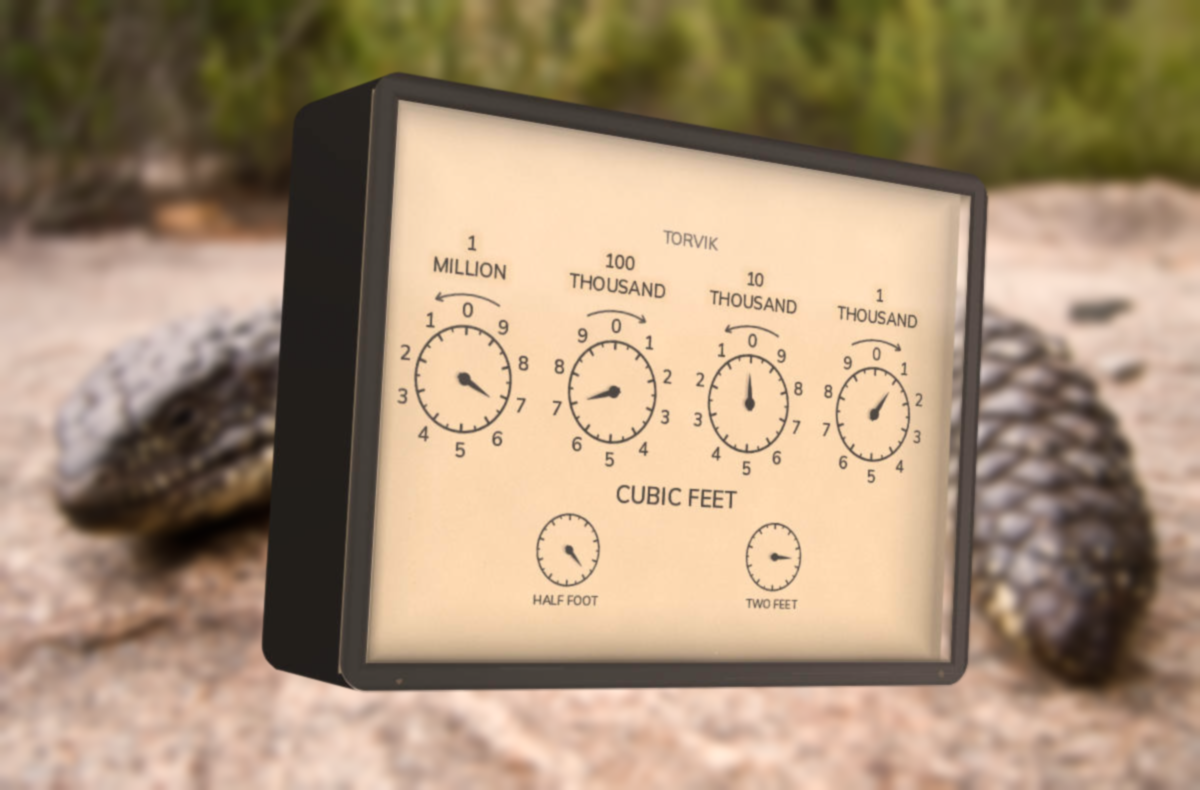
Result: 670100
